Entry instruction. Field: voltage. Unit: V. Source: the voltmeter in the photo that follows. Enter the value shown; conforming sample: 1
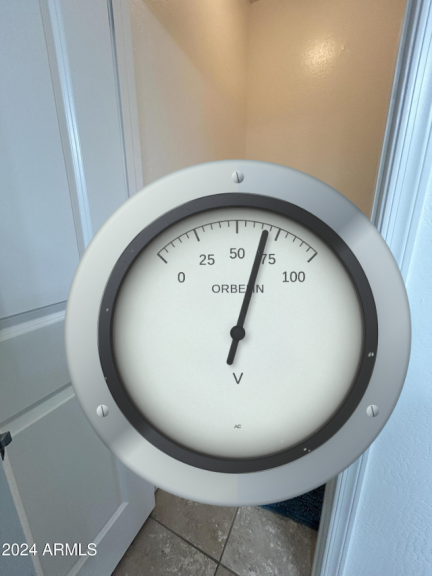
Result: 67.5
